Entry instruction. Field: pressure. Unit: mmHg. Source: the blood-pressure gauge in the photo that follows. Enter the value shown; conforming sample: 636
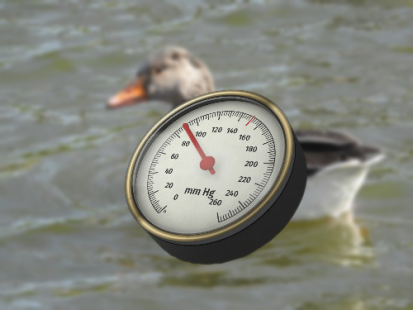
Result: 90
